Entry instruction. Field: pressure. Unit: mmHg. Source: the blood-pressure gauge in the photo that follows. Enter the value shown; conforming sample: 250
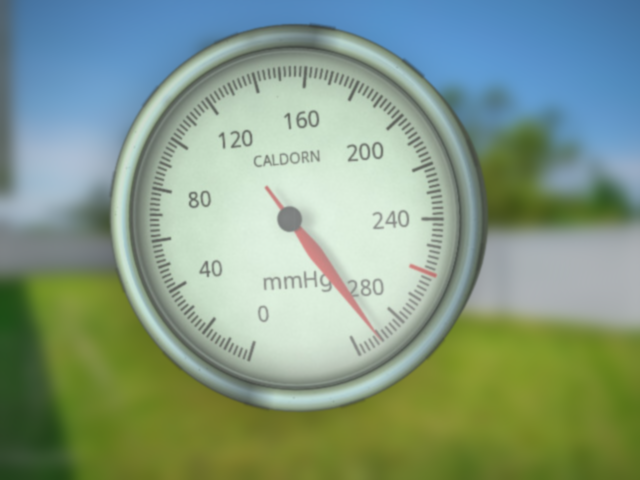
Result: 290
